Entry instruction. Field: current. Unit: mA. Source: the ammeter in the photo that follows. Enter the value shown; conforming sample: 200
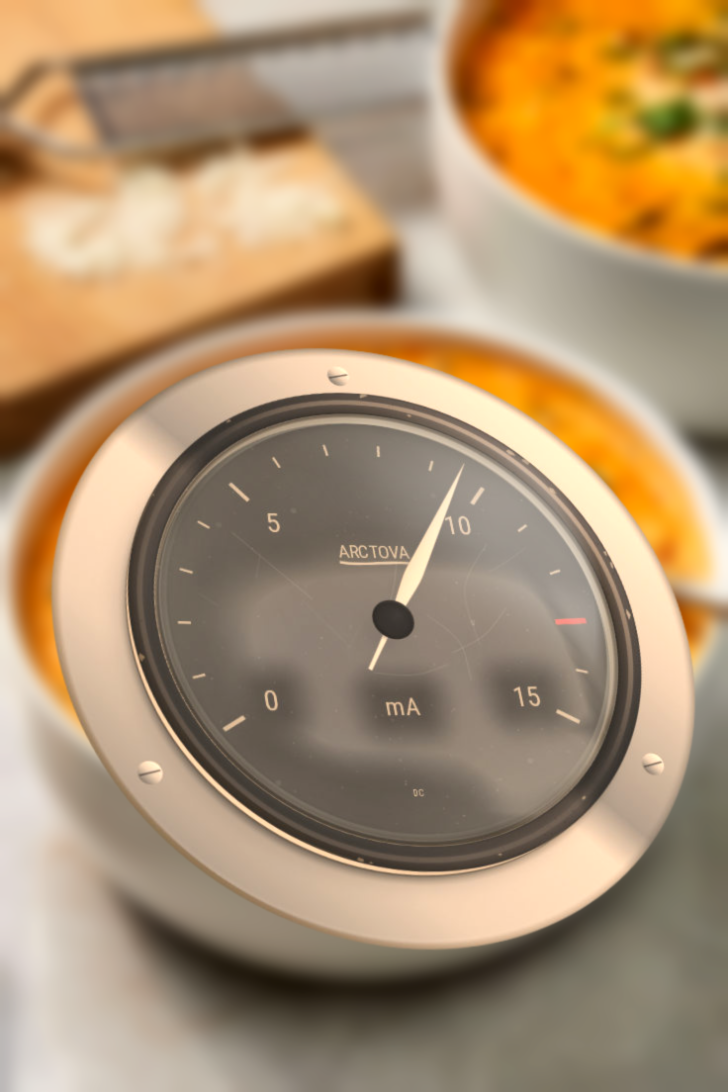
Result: 9.5
